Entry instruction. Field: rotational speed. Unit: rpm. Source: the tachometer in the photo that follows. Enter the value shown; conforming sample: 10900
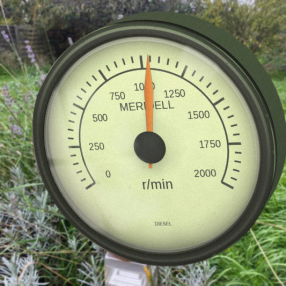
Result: 1050
